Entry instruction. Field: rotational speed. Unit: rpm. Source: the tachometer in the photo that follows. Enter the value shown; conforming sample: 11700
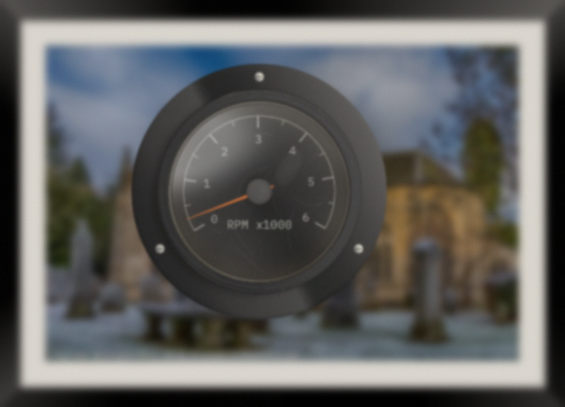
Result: 250
